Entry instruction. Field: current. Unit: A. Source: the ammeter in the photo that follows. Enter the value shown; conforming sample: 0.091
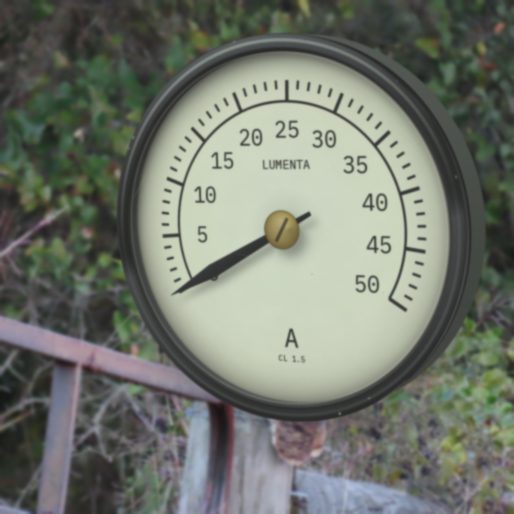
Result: 0
